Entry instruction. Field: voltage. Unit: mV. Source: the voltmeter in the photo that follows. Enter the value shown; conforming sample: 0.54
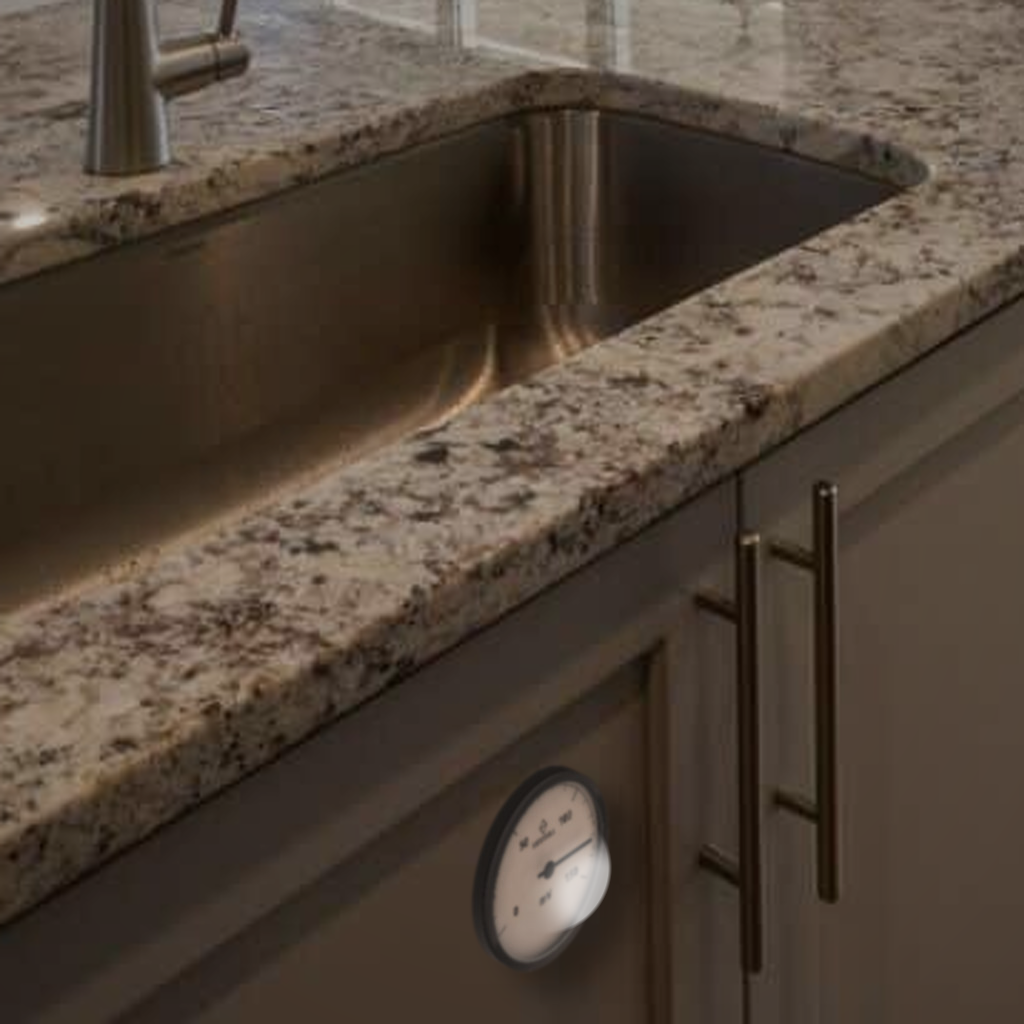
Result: 130
